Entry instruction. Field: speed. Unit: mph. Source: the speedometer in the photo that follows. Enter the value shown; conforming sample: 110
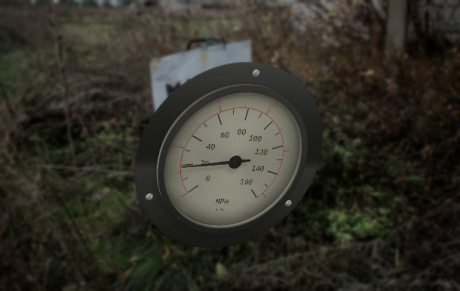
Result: 20
